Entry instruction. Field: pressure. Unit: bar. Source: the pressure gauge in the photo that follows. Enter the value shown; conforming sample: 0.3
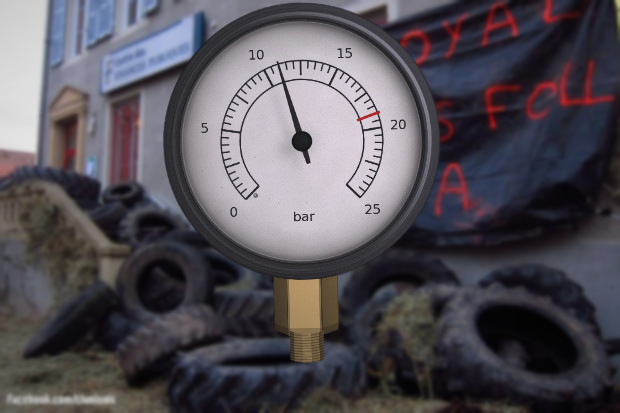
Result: 11
